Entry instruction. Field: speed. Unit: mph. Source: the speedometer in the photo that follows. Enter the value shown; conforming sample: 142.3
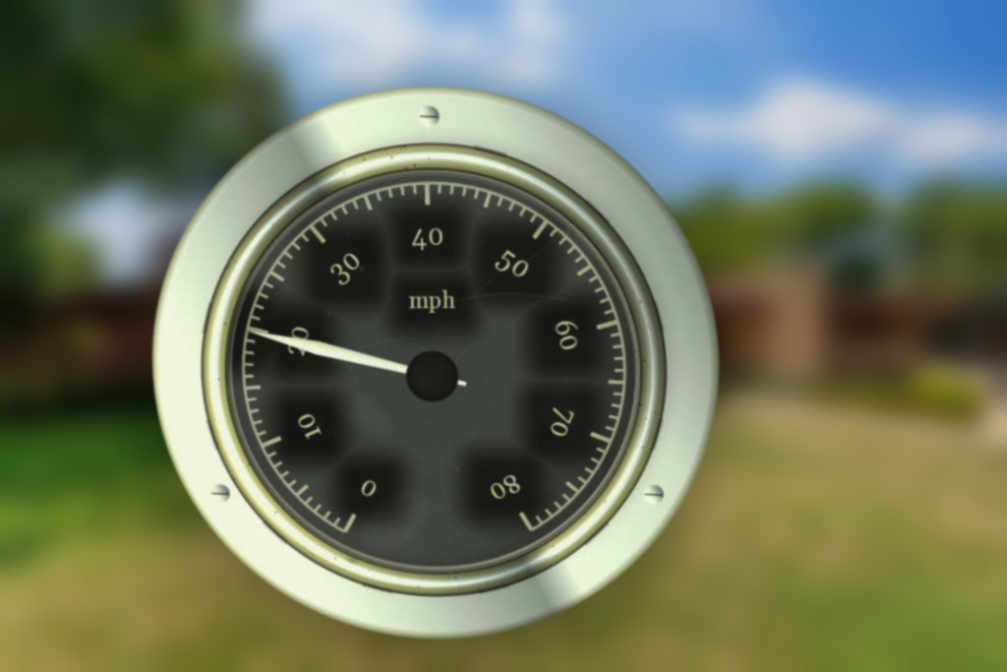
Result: 20
